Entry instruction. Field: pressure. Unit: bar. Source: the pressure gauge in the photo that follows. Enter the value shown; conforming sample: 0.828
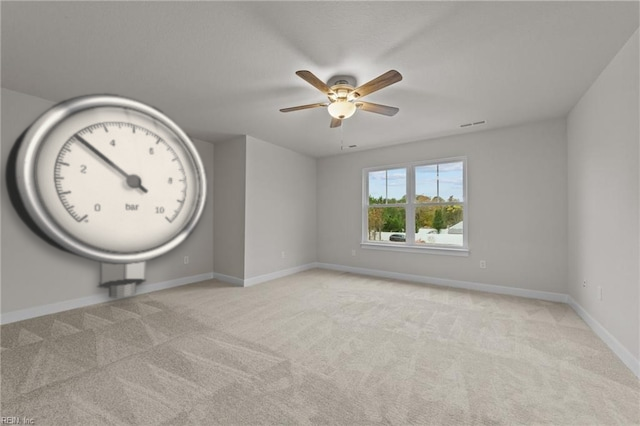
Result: 3
